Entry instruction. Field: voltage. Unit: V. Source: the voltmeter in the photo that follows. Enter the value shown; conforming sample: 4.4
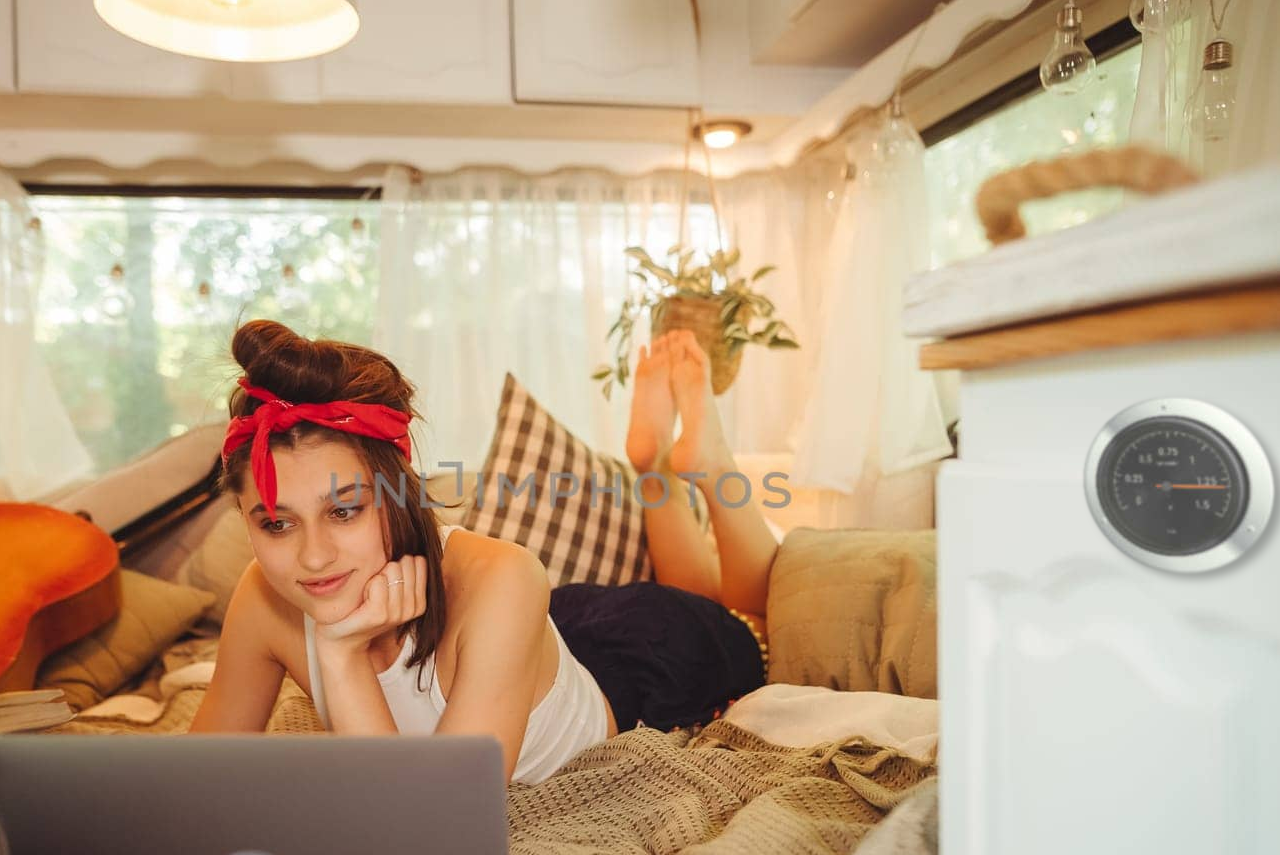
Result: 1.3
